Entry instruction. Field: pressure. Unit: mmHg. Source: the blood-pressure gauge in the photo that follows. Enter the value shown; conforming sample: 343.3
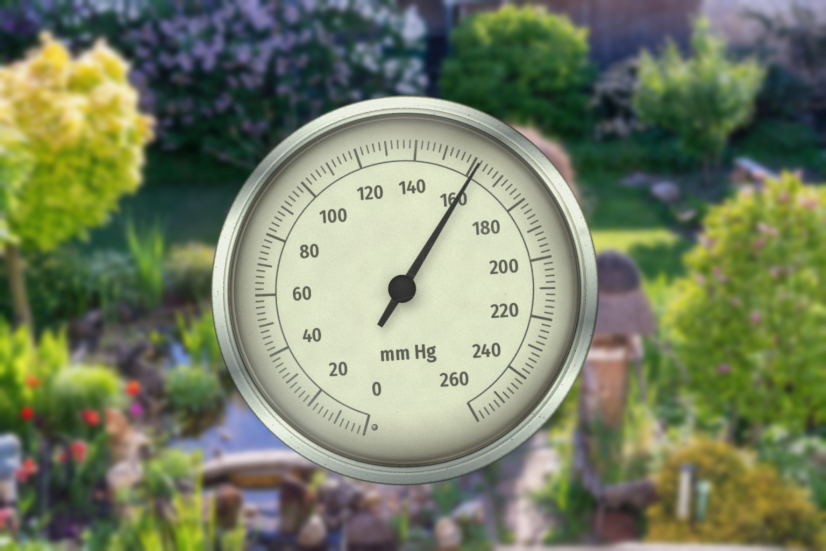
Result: 162
